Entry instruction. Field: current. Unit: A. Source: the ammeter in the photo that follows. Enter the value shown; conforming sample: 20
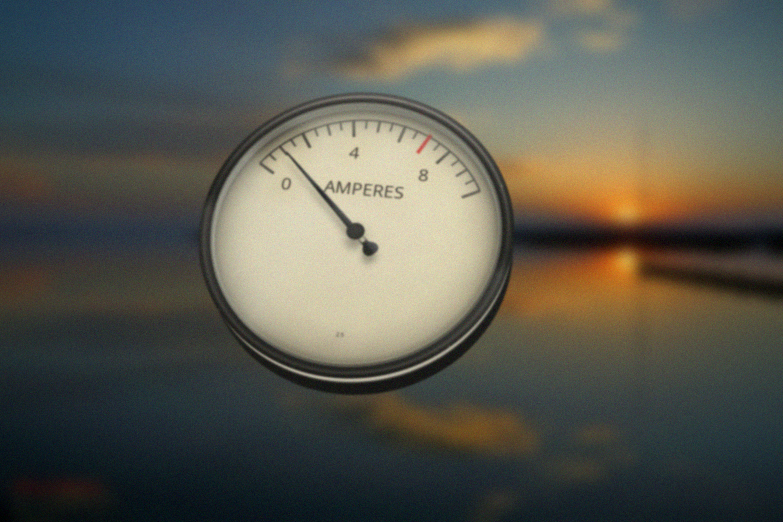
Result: 1
